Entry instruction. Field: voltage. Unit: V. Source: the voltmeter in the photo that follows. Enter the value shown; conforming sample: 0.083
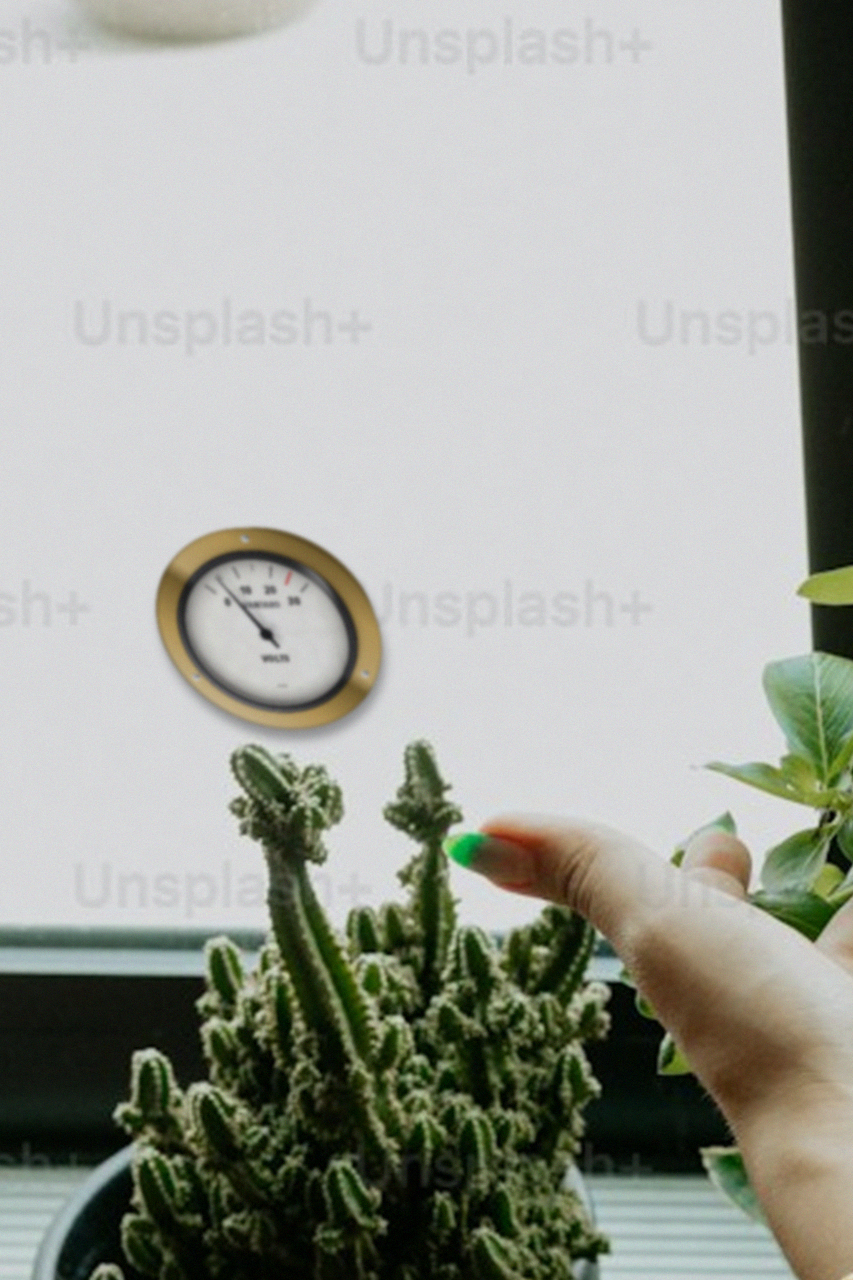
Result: 5
